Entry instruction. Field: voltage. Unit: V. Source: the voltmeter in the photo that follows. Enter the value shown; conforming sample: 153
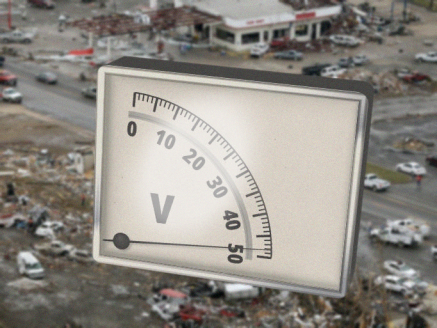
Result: 48
